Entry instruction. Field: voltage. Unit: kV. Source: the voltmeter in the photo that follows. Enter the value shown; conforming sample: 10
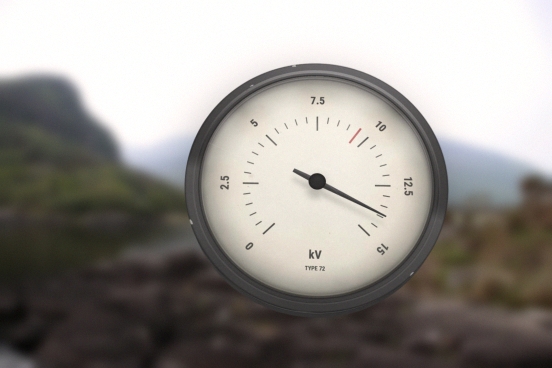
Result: 14
